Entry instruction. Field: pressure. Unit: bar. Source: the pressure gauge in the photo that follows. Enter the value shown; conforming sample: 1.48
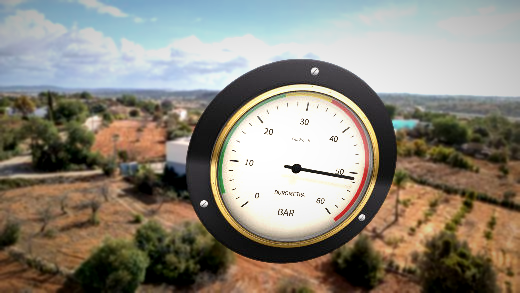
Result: 51
